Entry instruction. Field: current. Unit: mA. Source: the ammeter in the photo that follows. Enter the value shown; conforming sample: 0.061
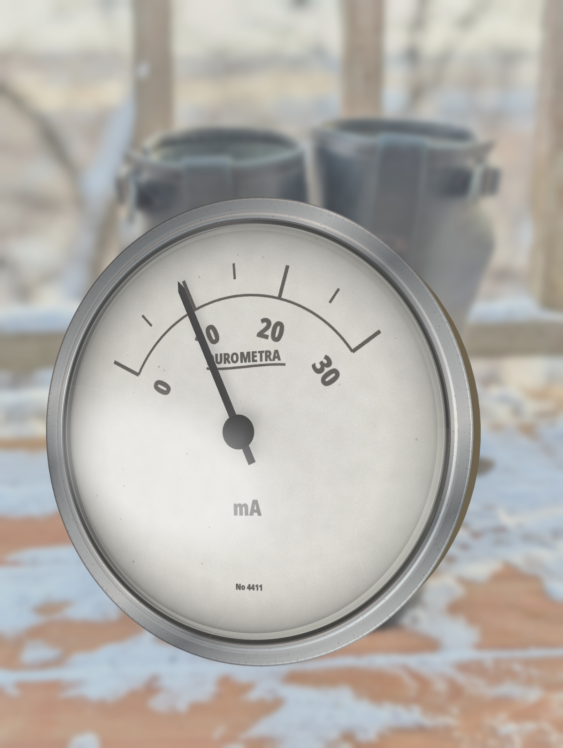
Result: 10
